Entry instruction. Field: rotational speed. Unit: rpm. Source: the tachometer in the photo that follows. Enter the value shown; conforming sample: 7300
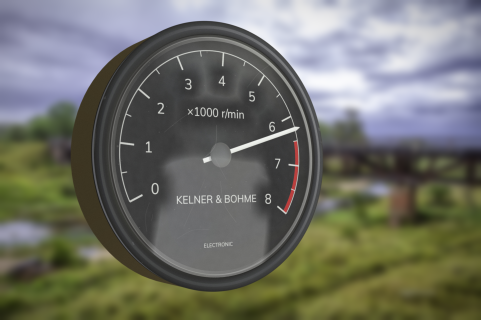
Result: 6250
